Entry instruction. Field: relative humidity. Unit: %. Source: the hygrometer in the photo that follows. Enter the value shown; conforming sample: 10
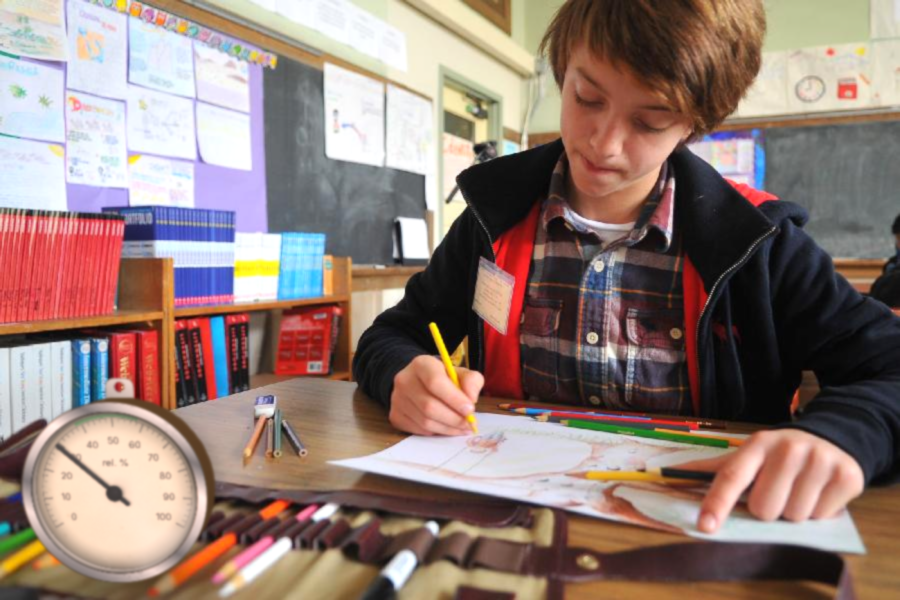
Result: 30
